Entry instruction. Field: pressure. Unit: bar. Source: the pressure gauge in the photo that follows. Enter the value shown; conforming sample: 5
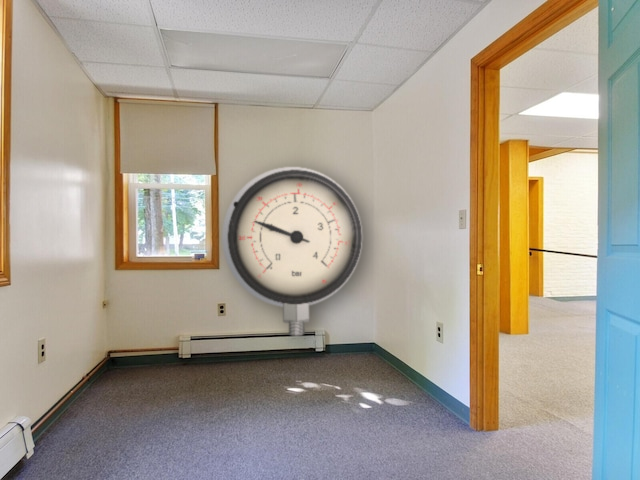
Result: 1
